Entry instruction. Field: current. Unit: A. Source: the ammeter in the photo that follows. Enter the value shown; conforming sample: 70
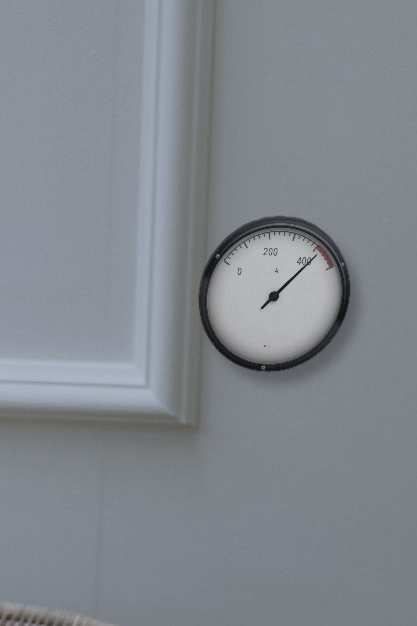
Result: 420
